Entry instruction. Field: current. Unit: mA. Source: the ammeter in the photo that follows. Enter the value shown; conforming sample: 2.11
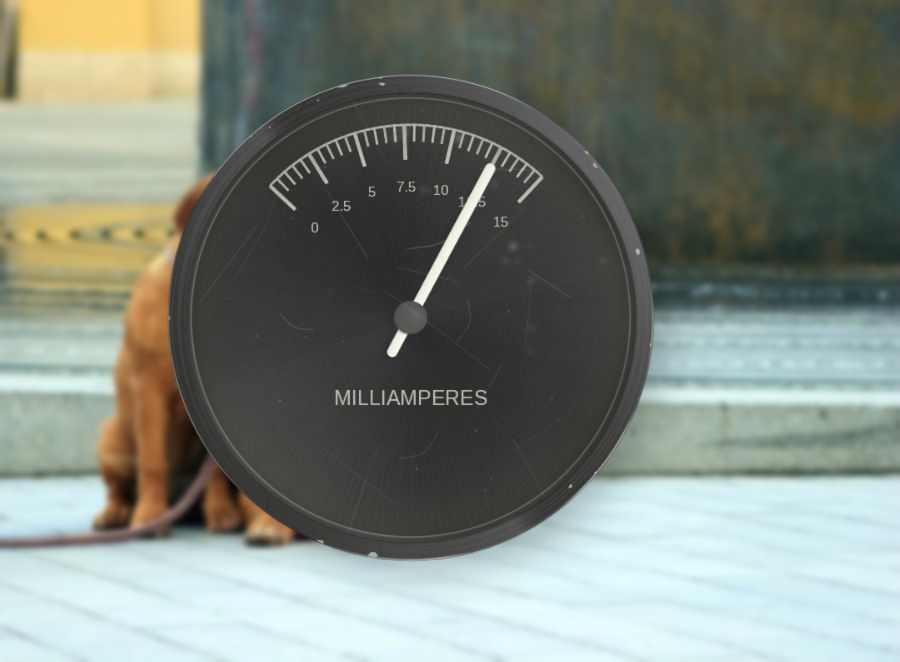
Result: 12.5
